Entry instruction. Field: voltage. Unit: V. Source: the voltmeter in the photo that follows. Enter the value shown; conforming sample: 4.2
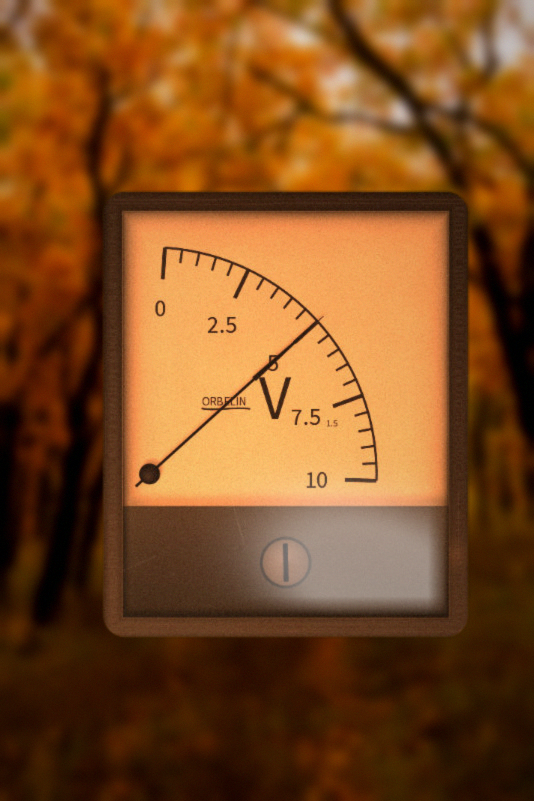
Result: 5
